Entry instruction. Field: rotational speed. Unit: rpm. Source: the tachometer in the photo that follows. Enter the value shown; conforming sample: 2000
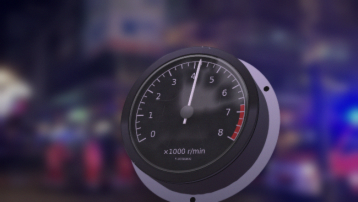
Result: 4250
